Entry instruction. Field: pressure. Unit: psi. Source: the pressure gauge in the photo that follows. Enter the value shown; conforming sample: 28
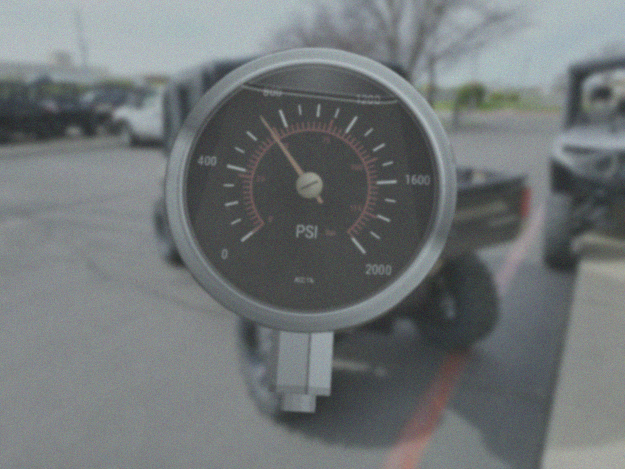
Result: 700
